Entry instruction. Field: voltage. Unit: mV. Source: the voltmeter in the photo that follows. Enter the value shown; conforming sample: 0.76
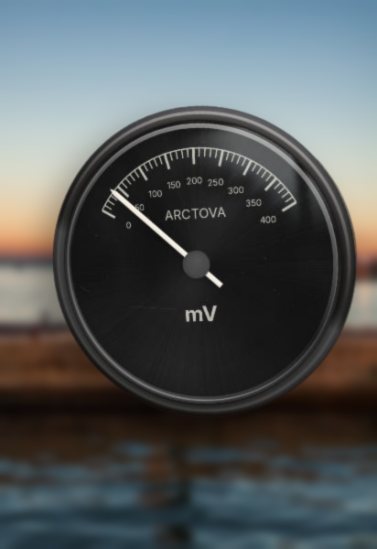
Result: 40
